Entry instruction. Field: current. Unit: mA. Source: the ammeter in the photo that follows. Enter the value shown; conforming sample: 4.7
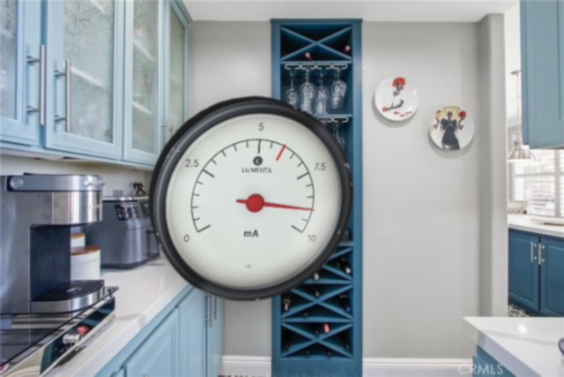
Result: 9
